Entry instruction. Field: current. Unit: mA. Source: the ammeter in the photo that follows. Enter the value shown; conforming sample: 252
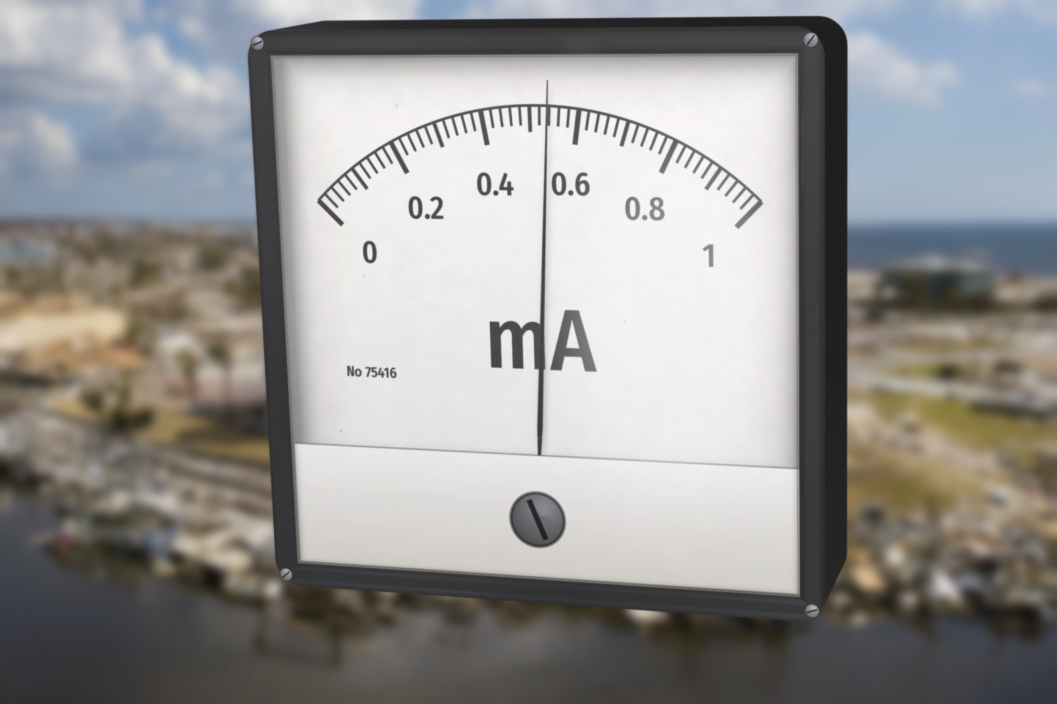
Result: 0.54
